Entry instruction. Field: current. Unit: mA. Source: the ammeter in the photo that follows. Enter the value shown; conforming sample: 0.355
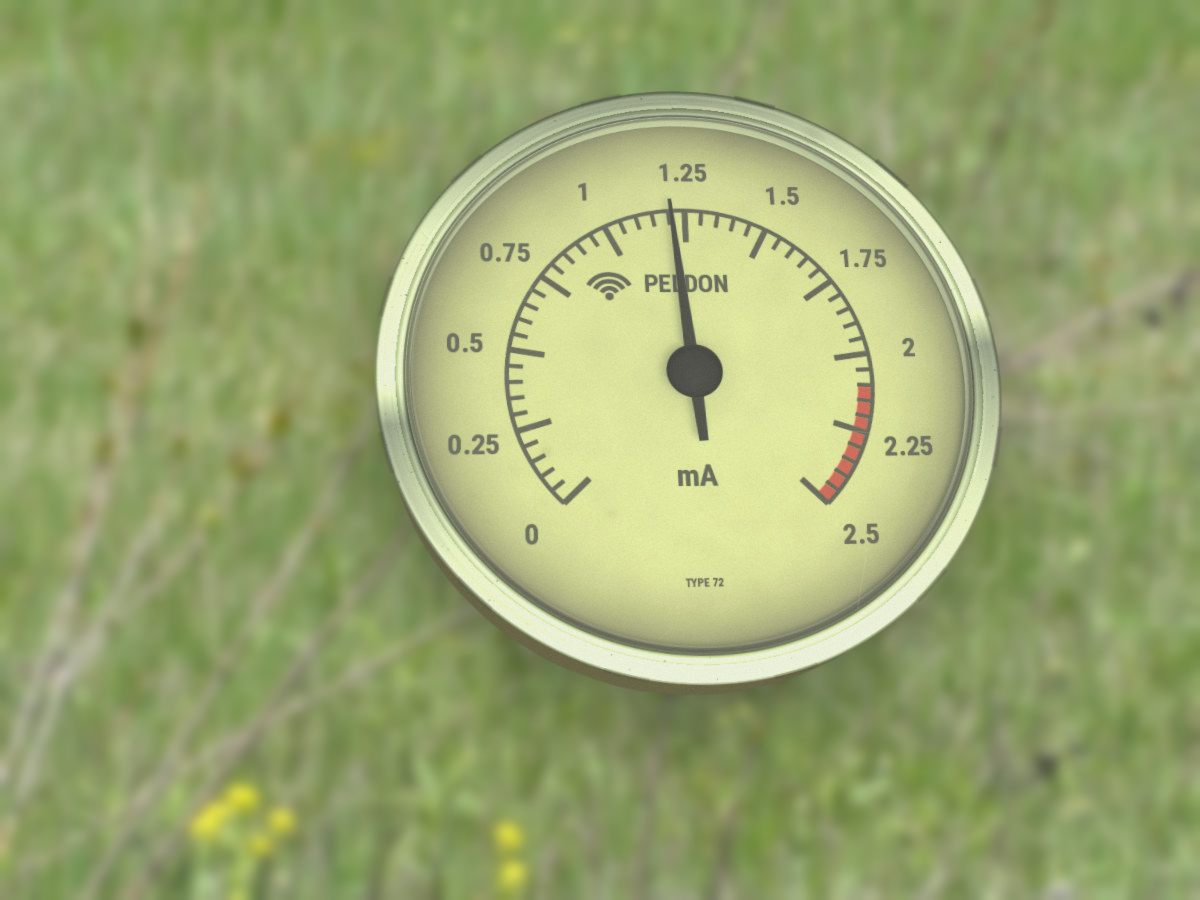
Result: 1.2
